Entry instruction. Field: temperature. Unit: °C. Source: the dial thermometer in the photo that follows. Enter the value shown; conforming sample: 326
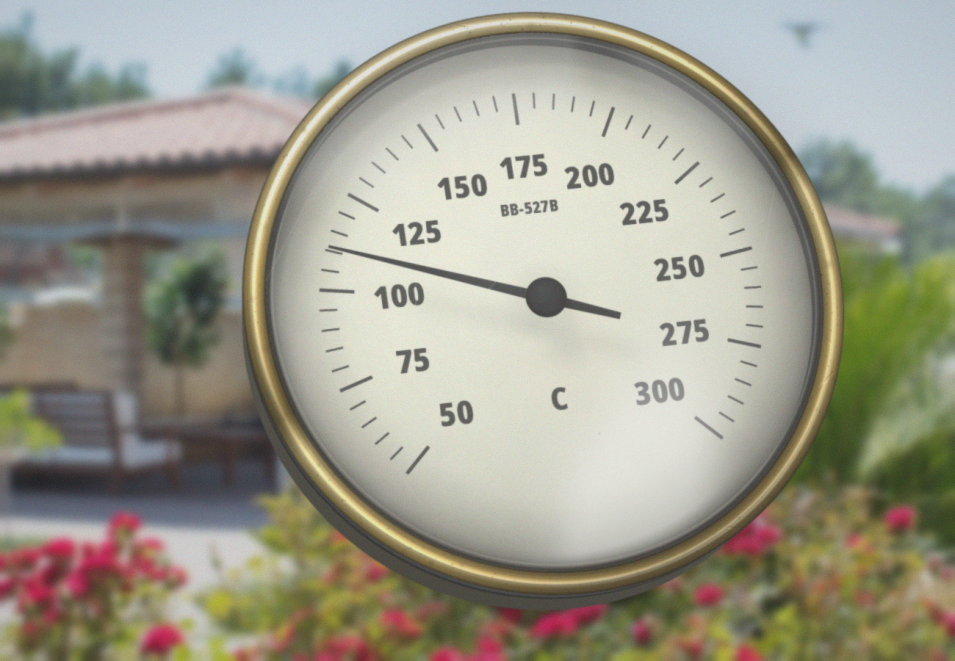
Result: 110
